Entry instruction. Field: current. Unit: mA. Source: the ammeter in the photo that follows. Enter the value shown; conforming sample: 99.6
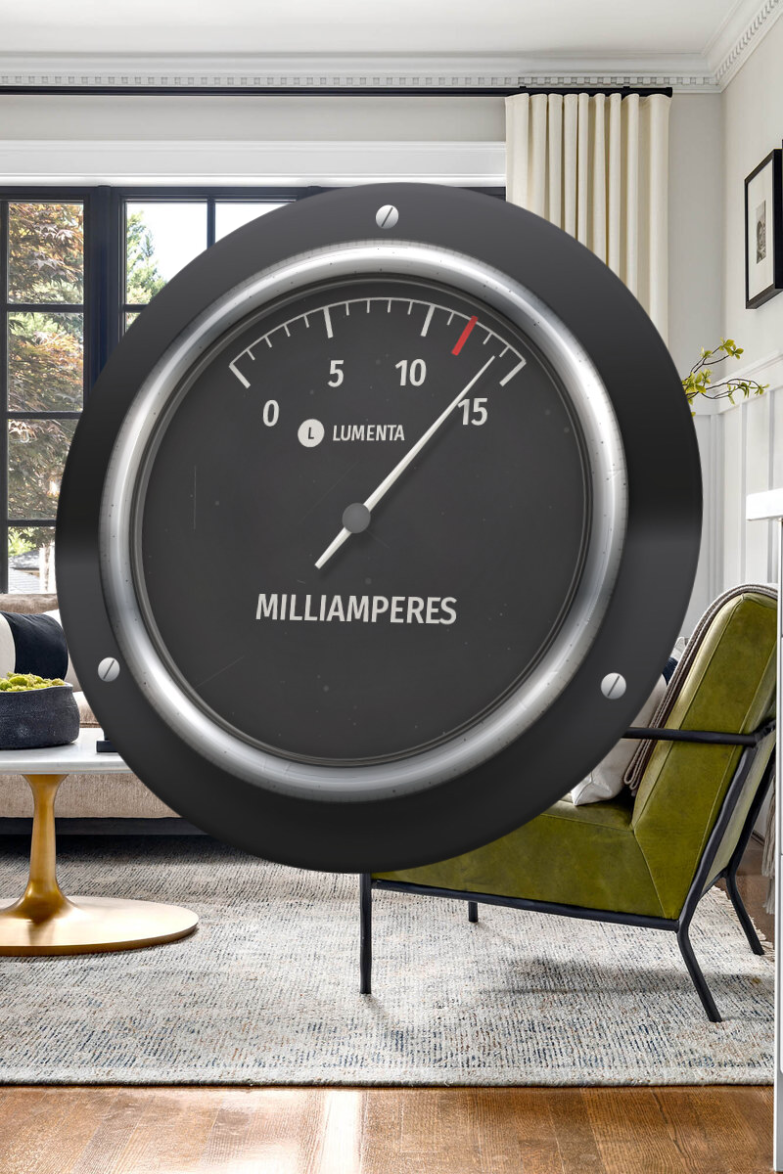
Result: 14
